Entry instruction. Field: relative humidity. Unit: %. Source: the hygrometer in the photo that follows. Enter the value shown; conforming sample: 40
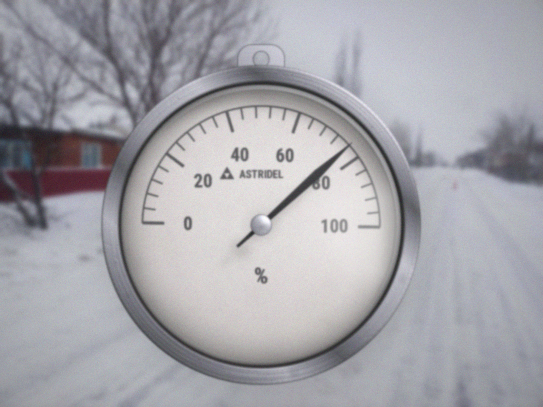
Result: 76
